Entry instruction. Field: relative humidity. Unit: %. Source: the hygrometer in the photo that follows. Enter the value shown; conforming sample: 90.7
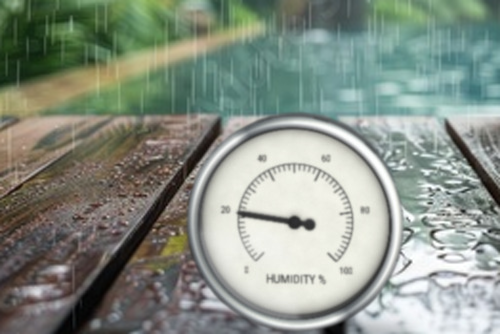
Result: 20
